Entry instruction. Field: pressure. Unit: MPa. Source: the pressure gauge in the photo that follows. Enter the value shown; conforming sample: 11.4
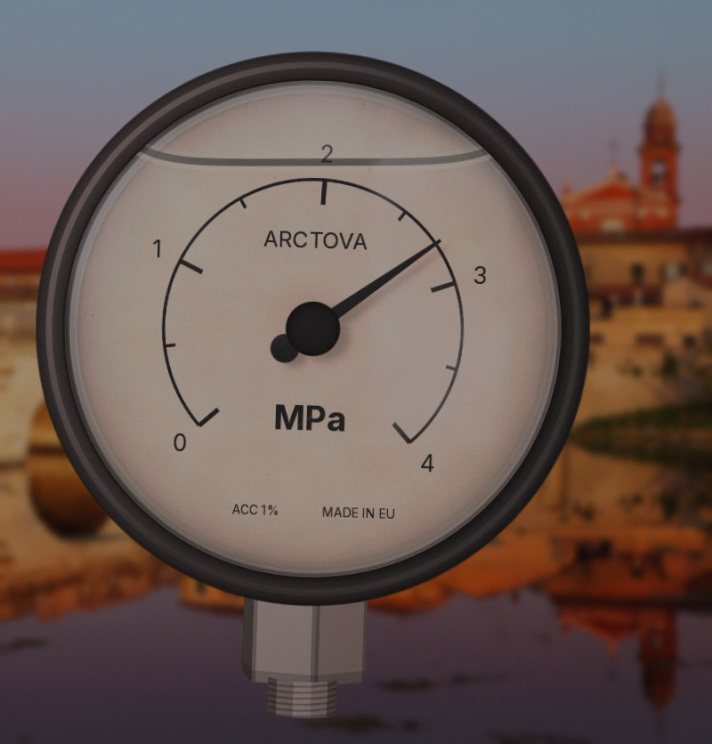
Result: 2.75
